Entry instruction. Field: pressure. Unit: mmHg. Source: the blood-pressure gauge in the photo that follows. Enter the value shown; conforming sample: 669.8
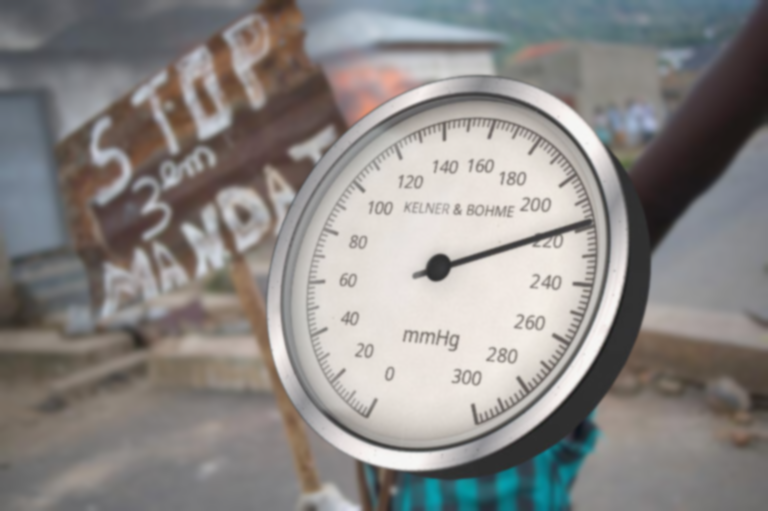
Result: 220
